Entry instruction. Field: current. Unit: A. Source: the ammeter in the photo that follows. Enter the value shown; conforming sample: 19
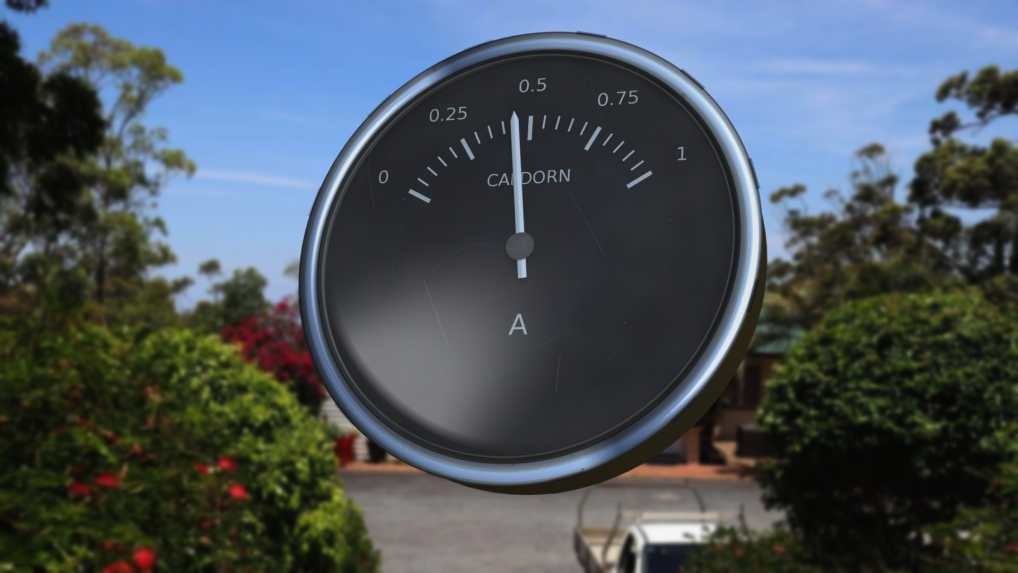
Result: 0.45
